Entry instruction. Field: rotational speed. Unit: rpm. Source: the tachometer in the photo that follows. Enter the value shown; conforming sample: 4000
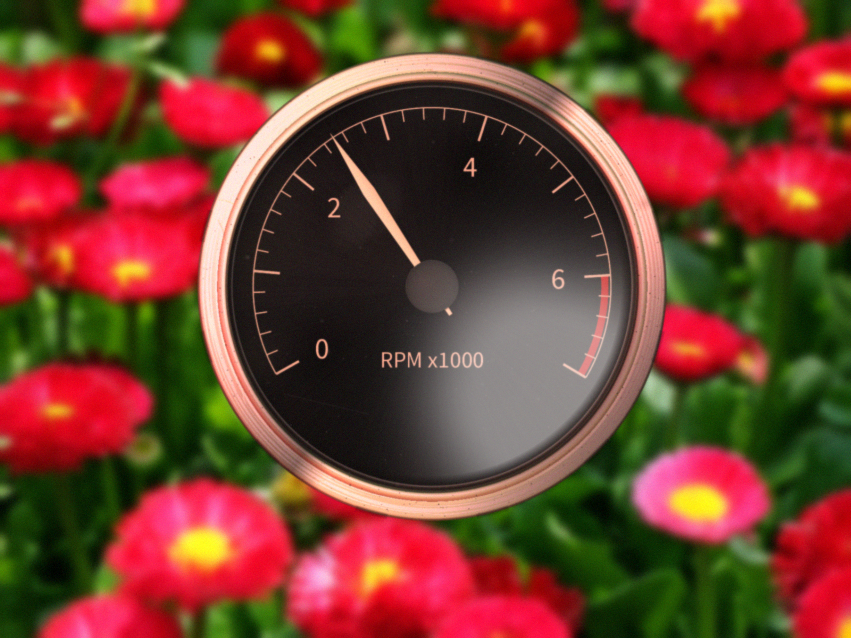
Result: 2500
